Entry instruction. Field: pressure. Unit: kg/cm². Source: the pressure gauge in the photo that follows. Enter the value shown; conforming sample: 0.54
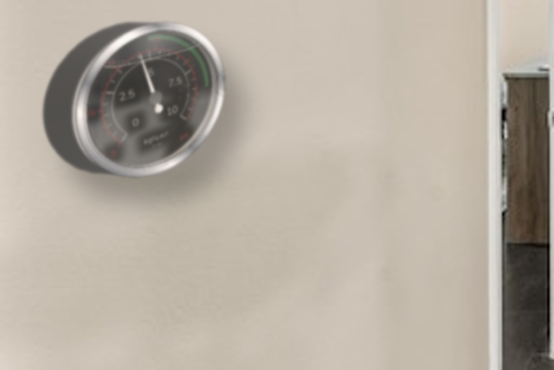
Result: 4.5
